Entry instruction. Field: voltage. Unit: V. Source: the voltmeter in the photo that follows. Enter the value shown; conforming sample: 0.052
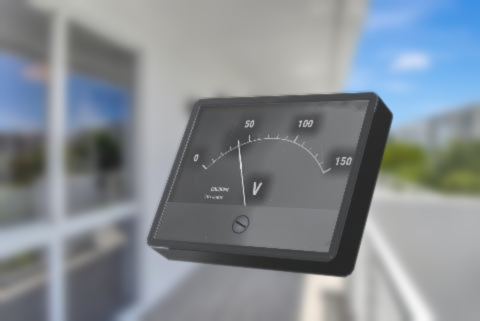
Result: 40
